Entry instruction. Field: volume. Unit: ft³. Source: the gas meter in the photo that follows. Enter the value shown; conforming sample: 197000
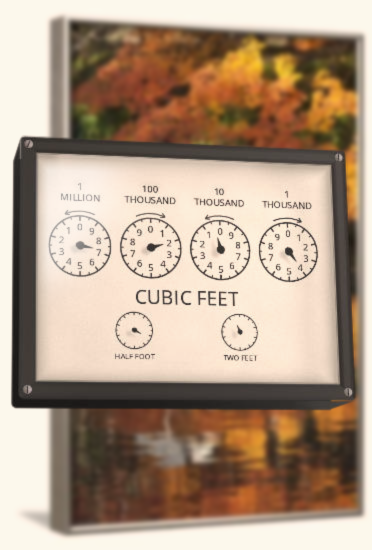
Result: 720400
